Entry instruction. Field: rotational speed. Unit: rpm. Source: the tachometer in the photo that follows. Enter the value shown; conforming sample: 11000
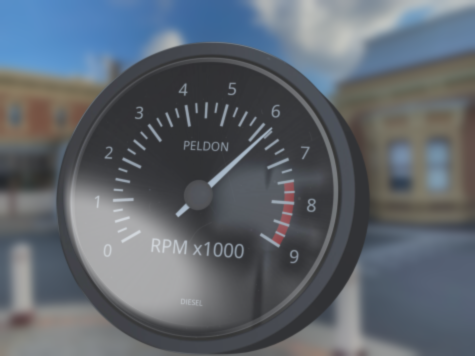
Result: 6250
